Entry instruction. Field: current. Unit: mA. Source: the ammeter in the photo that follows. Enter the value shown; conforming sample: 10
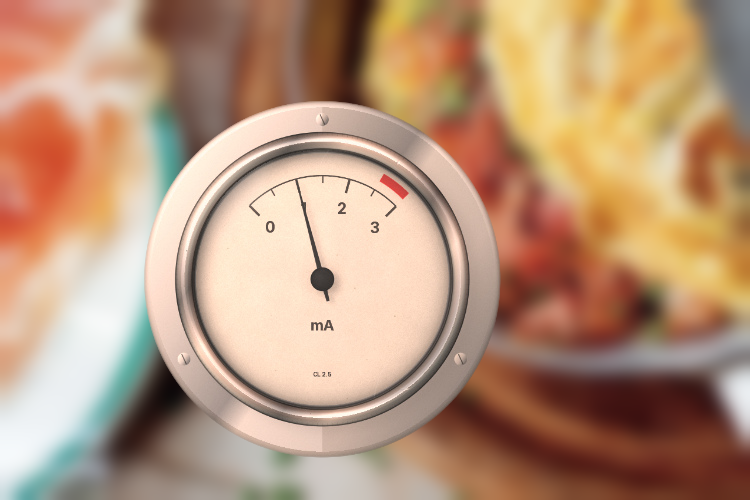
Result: 1
